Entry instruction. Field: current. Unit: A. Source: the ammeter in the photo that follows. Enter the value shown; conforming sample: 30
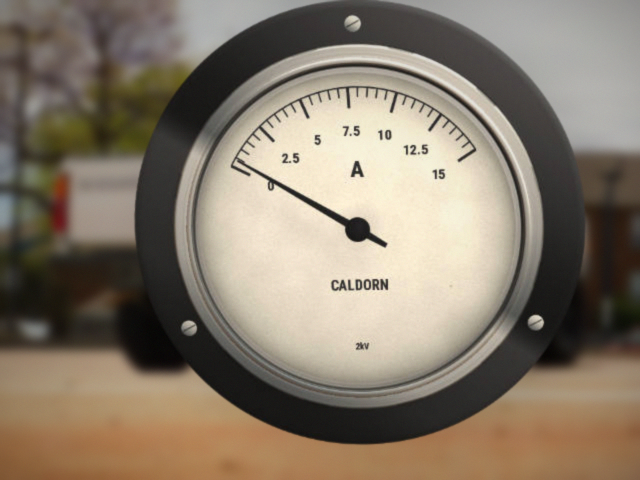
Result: 0.5
